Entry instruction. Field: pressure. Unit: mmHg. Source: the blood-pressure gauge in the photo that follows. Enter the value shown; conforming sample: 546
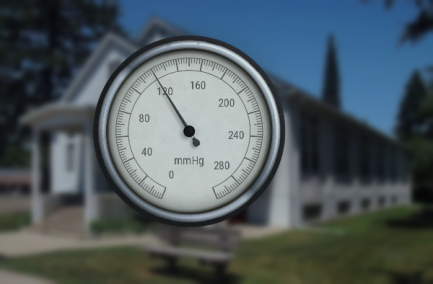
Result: 120
